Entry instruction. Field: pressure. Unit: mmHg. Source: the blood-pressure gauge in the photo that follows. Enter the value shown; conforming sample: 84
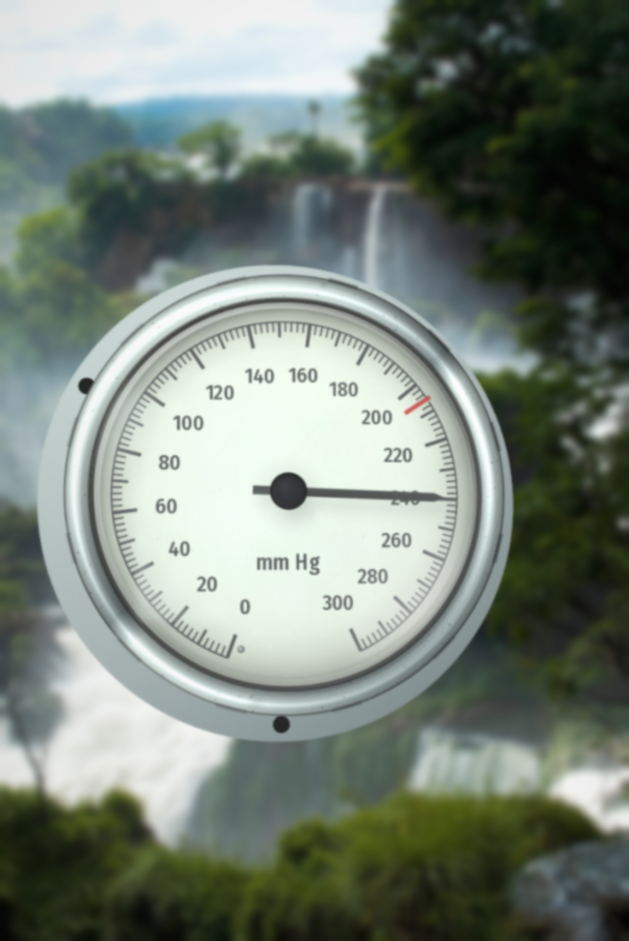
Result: 240
